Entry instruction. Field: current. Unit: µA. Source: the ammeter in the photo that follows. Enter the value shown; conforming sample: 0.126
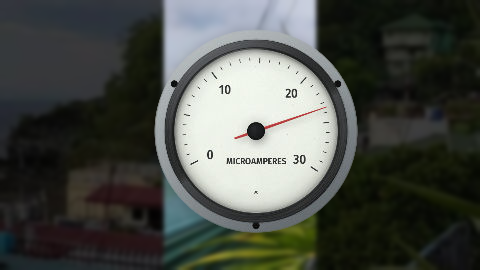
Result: 23.5
